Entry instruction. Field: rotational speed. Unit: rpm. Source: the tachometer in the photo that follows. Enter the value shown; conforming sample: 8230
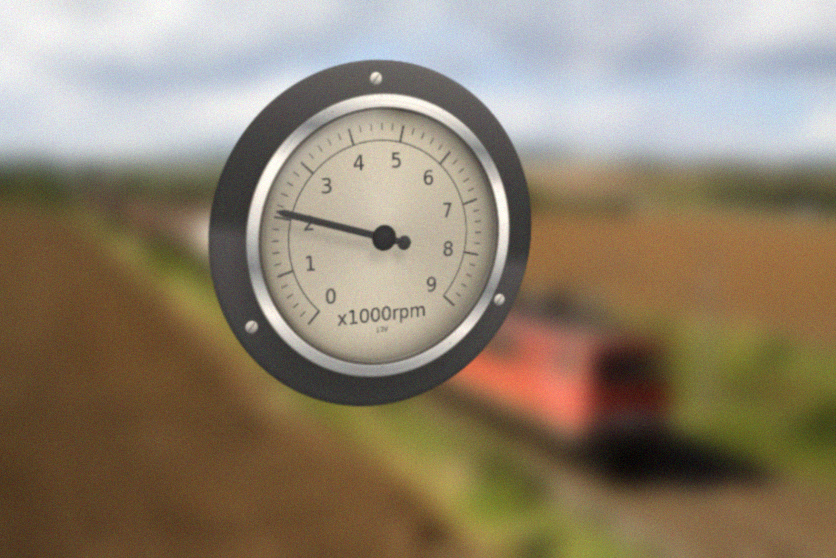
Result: 2100
